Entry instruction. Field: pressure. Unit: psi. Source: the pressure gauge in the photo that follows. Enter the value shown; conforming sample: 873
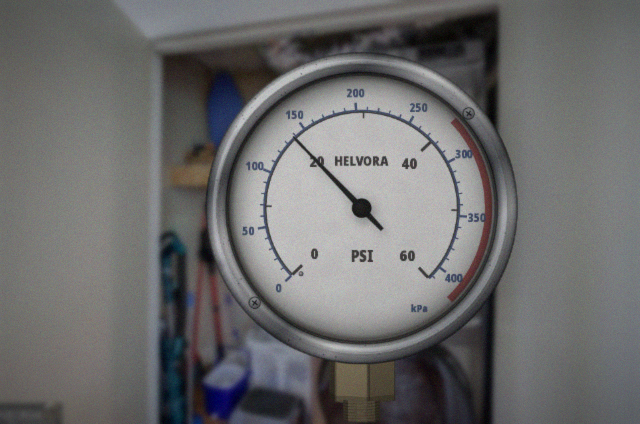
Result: 20
